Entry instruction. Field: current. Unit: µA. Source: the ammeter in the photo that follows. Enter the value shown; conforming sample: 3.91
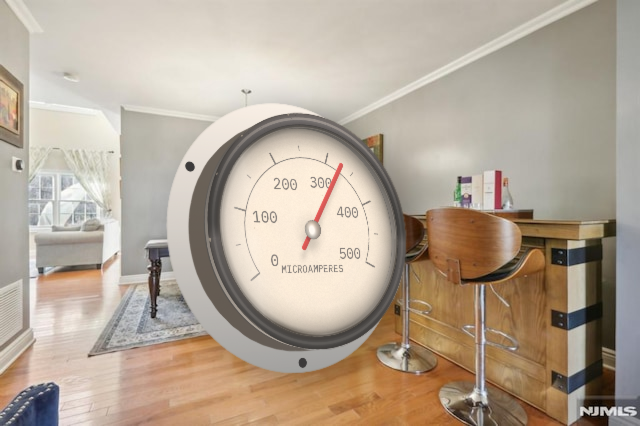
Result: 325
